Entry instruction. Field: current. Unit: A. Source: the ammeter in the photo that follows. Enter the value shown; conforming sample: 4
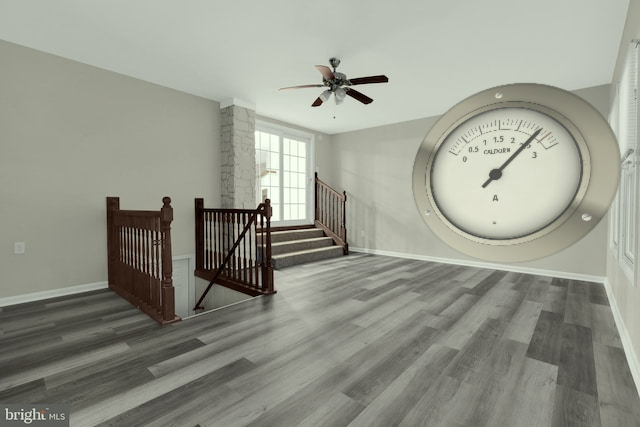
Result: 2.5
